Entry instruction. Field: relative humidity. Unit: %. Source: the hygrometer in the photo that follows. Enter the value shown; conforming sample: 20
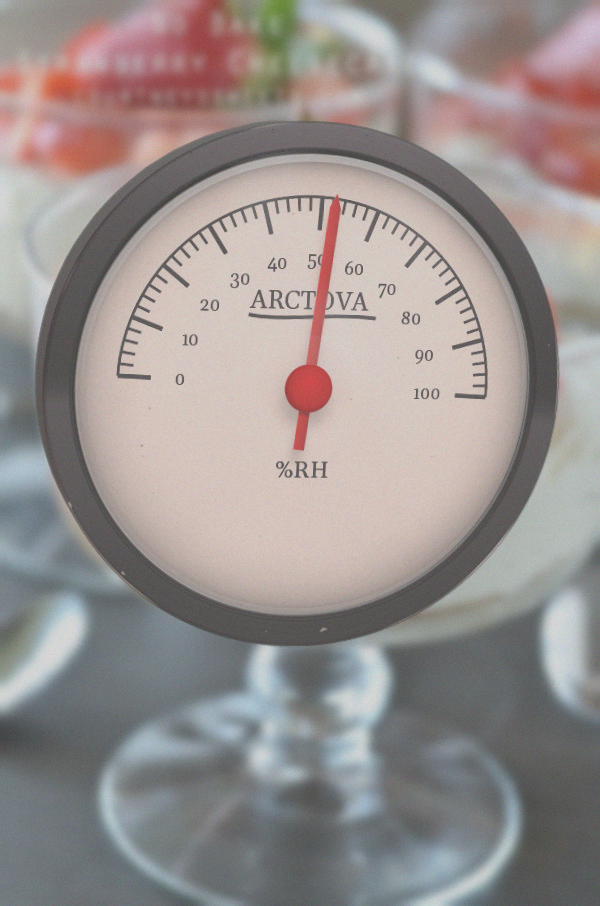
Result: 52
